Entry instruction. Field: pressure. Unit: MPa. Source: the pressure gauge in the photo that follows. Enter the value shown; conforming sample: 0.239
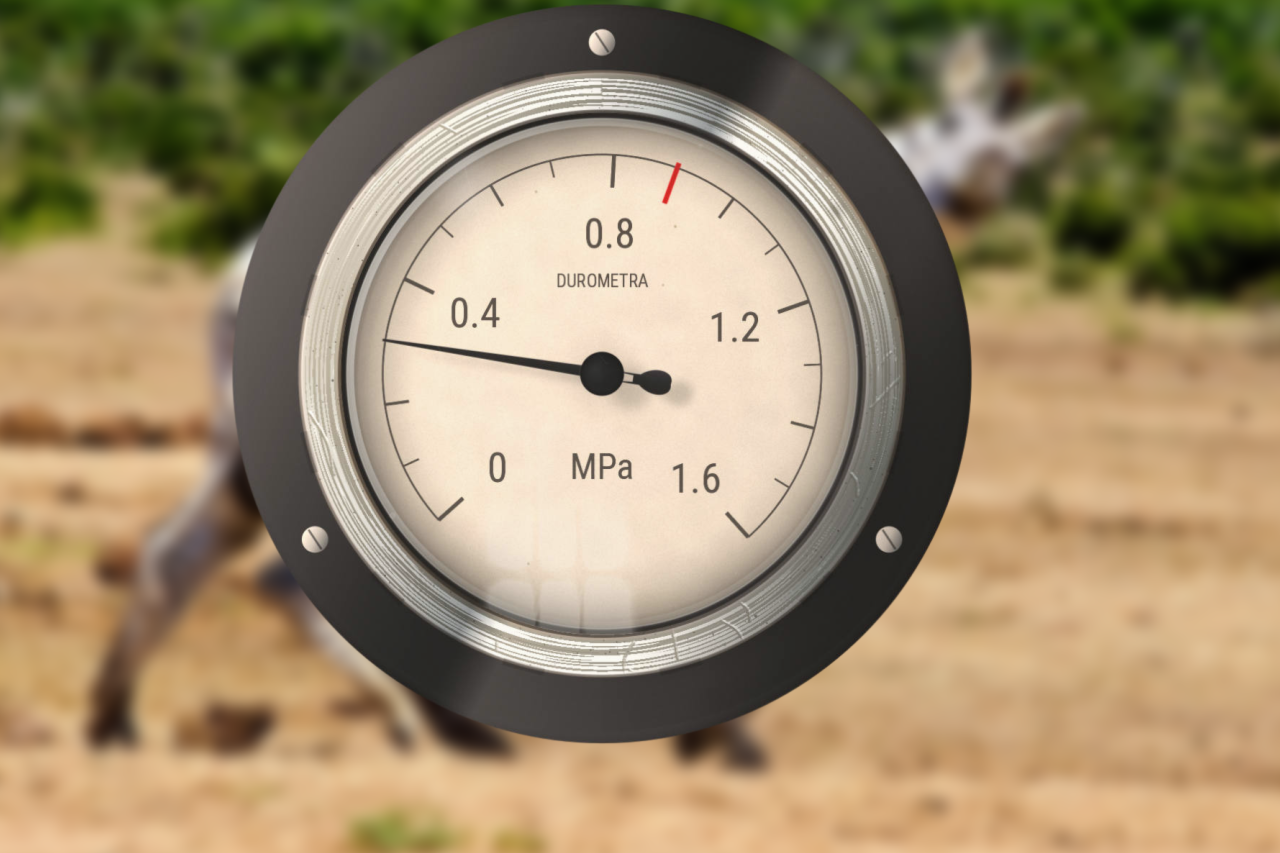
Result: 0.3
